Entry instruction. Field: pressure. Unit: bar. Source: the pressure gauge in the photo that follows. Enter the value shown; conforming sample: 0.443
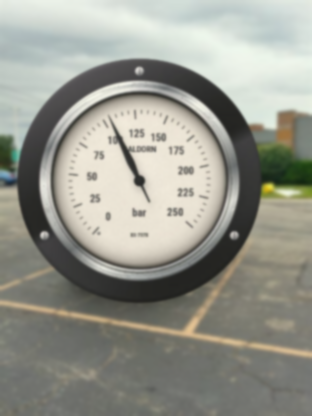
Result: 105
